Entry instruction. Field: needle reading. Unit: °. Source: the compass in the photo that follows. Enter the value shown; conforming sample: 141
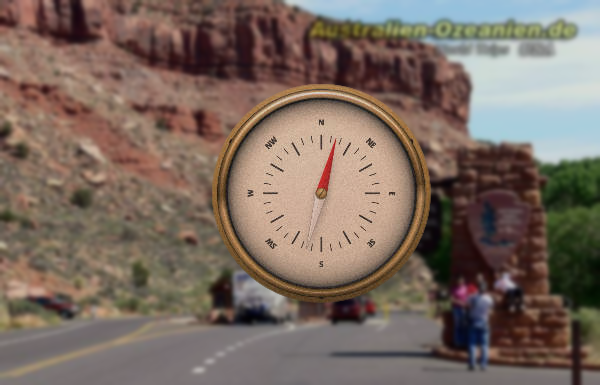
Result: 15
